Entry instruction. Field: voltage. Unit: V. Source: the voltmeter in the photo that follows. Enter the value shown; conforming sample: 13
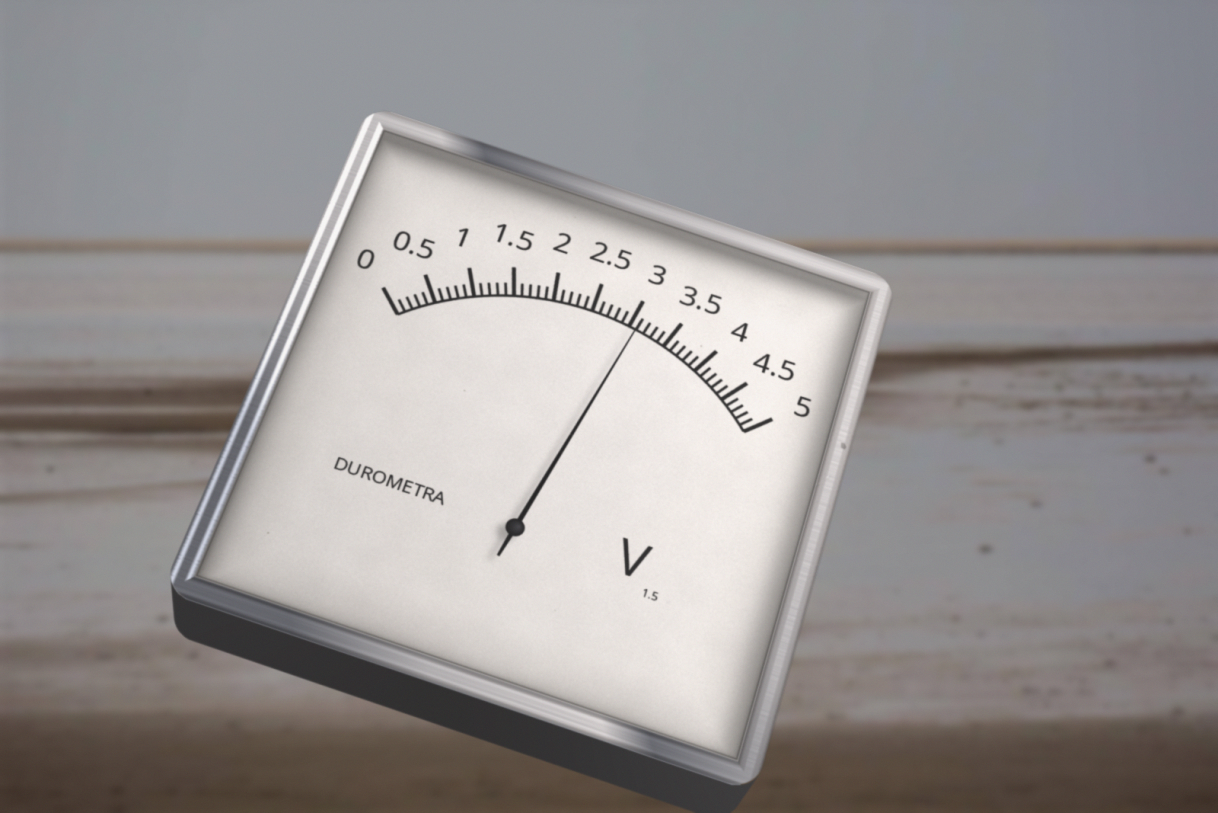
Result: 3.1
